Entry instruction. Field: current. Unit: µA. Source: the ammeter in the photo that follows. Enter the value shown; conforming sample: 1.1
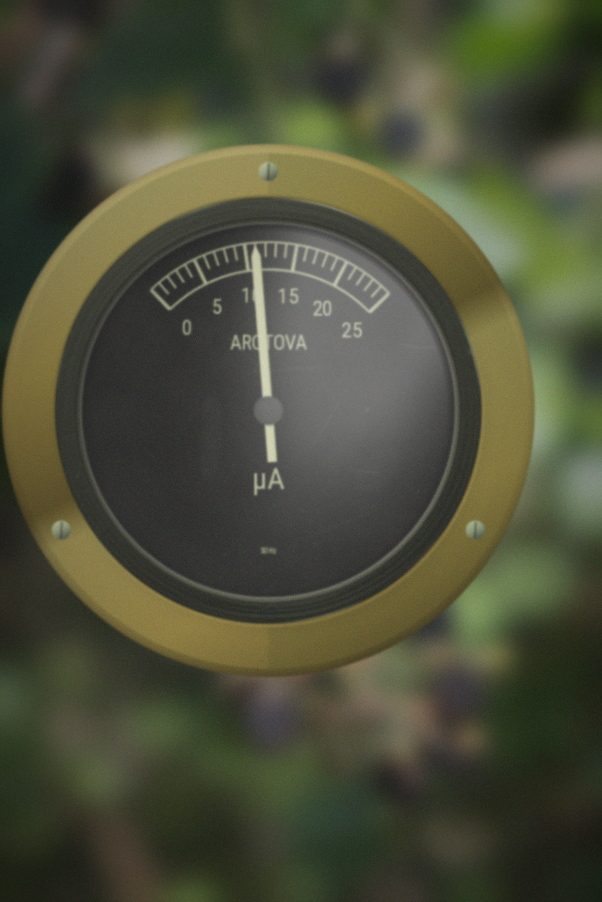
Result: 11
